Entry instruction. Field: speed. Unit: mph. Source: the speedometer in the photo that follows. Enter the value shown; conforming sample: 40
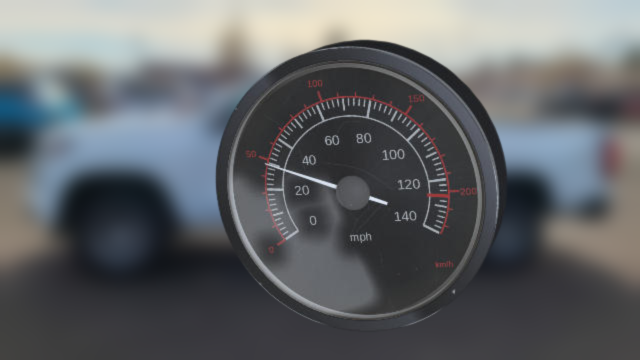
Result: 30
